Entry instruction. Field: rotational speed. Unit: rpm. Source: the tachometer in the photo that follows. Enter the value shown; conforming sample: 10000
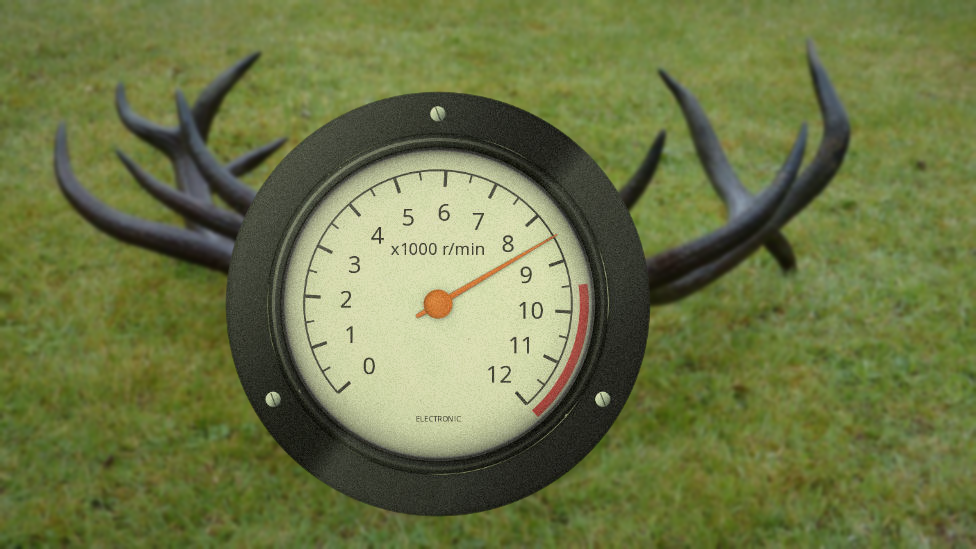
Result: 8500
